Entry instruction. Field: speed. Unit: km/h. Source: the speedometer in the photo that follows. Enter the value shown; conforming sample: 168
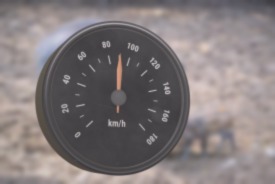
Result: 90
